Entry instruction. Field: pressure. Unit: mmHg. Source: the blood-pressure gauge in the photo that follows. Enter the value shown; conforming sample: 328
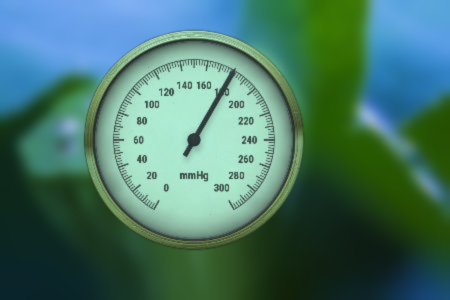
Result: 180
